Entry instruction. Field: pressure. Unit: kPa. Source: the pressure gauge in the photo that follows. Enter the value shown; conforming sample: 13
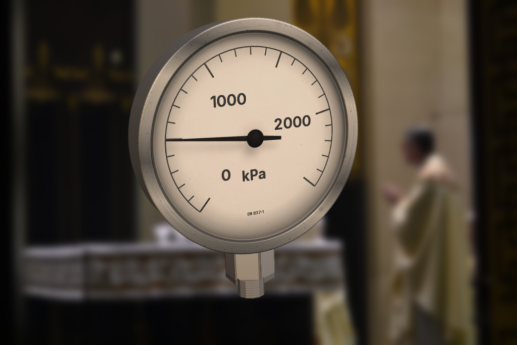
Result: 500
